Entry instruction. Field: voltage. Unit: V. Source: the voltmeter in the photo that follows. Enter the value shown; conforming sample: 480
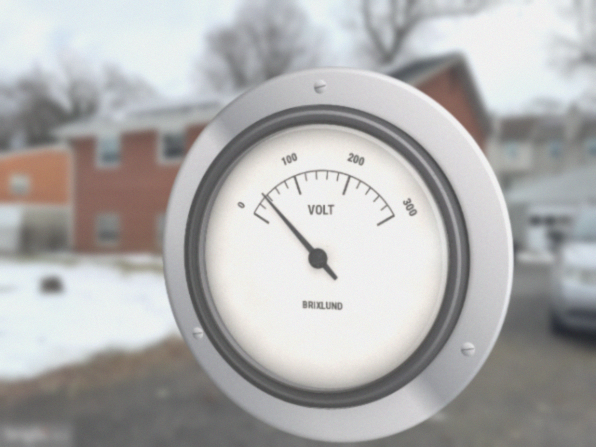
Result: 40
